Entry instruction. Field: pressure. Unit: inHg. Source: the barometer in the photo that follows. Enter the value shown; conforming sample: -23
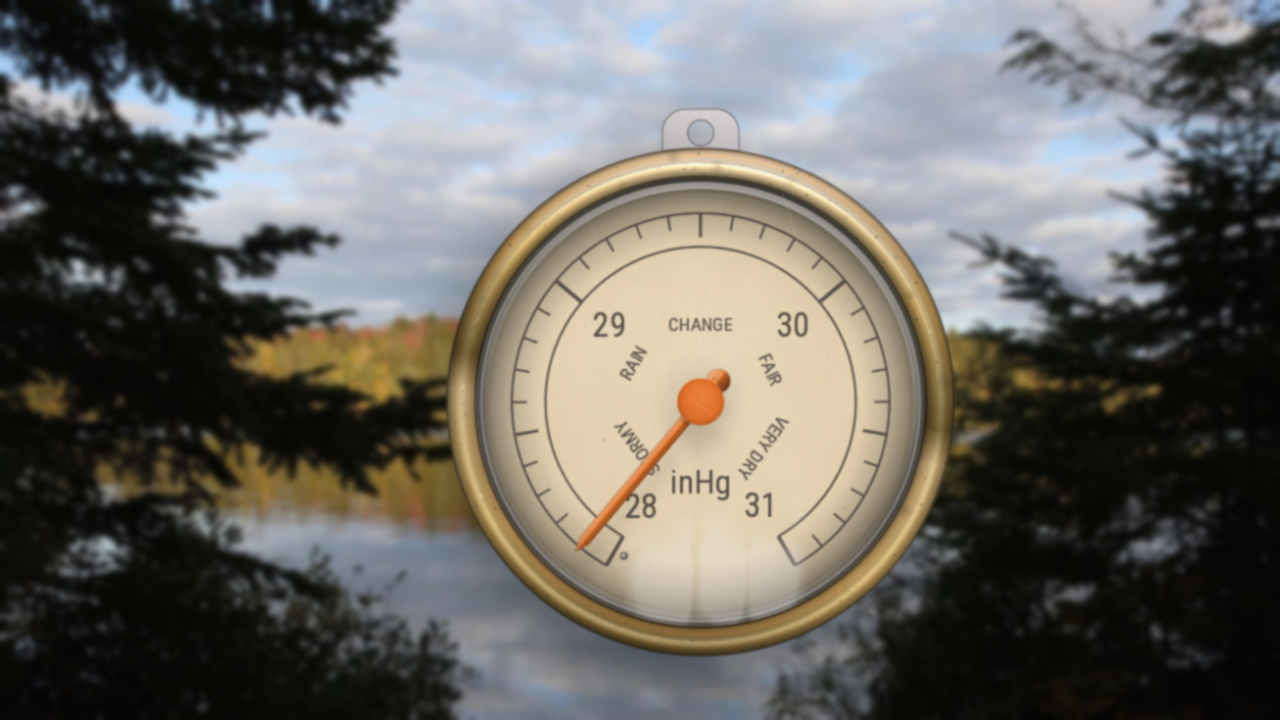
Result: 28.1
